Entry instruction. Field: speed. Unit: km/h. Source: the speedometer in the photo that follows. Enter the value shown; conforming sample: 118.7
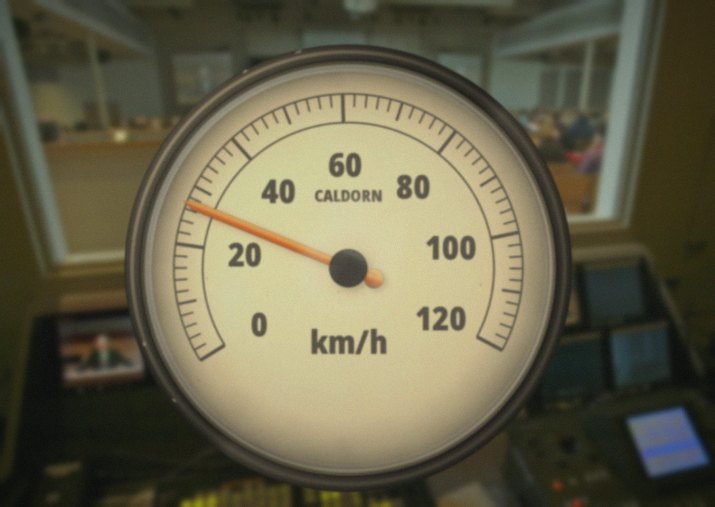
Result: 27
